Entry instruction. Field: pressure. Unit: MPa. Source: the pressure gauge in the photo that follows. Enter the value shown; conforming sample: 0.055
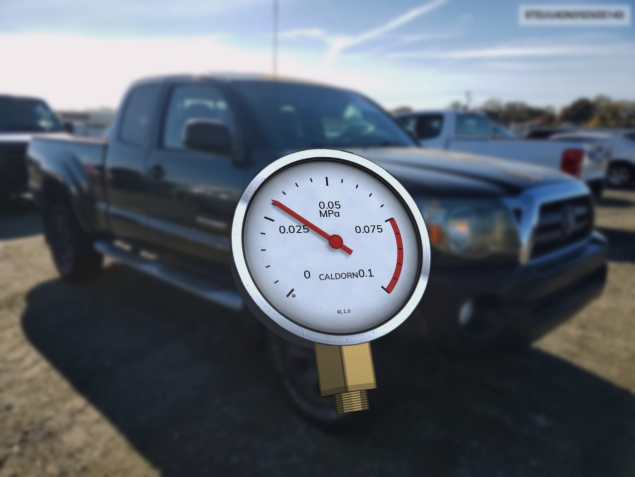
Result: 0.03
